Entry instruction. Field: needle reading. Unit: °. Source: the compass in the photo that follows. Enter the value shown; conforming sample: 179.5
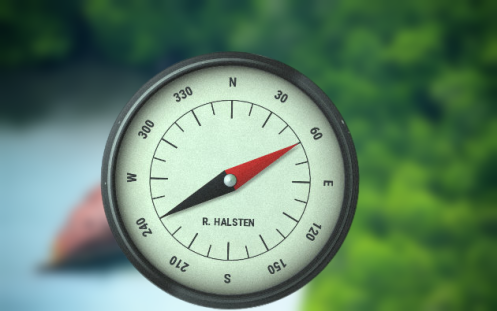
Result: 60
